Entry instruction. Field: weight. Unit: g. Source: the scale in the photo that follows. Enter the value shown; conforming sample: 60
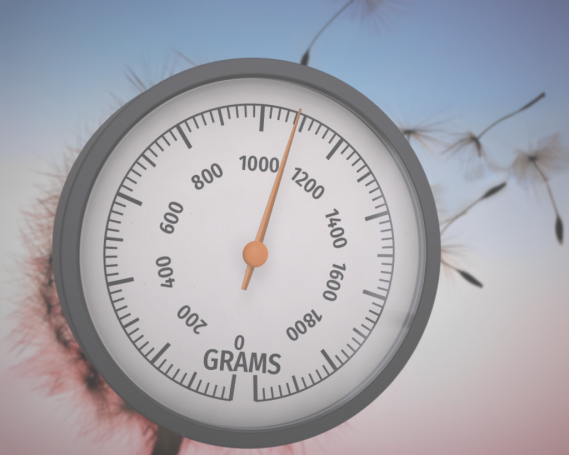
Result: 1080
